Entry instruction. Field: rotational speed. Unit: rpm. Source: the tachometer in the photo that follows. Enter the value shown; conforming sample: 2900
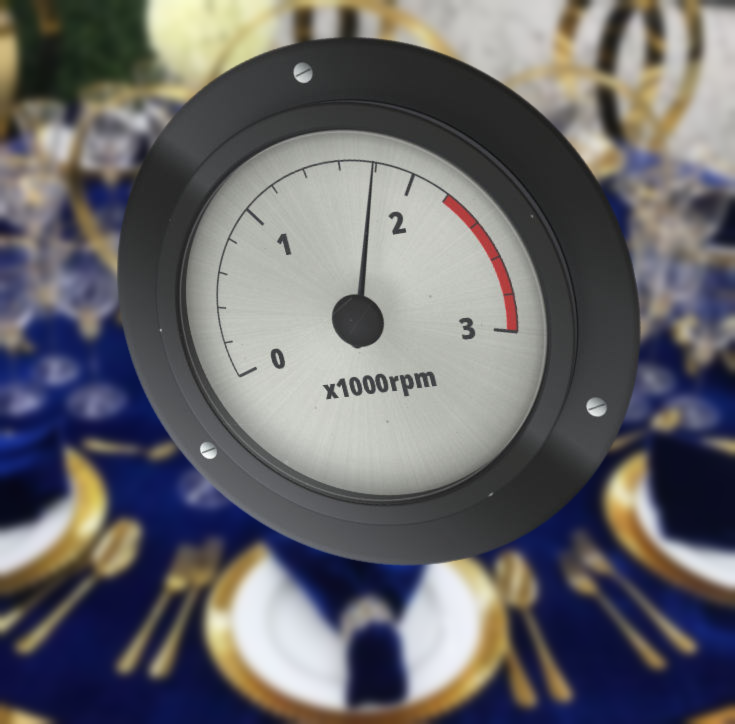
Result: 1800
